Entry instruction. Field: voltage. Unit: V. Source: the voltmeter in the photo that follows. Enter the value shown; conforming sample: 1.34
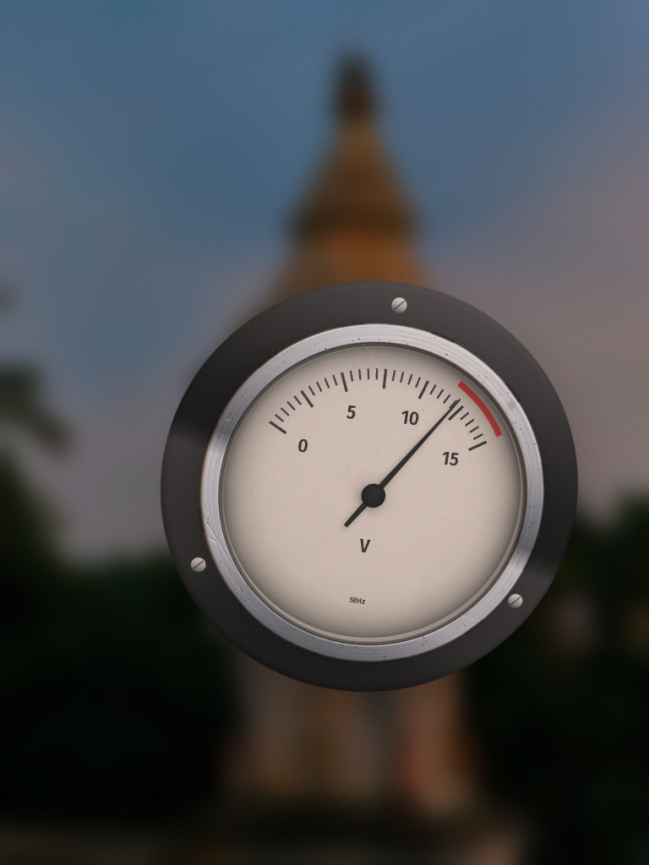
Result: 12
